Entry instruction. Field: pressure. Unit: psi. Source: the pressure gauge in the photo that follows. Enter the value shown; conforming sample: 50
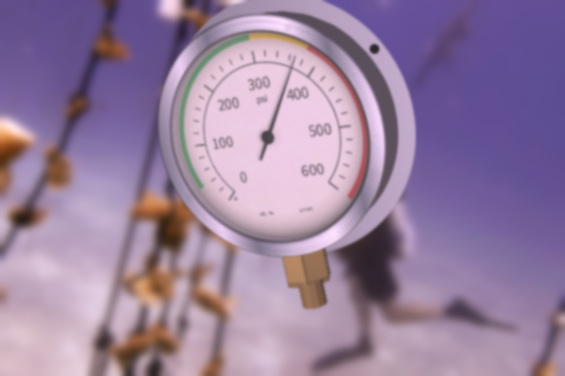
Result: 370
